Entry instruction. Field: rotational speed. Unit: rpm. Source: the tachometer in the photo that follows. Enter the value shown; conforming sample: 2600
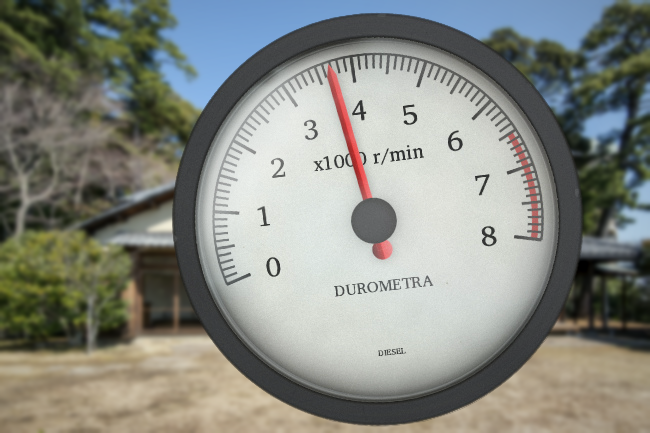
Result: 3700
